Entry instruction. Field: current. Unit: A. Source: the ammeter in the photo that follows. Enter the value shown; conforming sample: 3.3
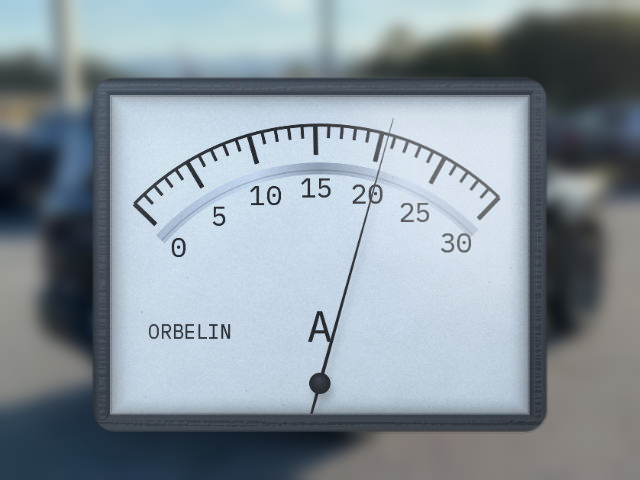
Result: 20.5
